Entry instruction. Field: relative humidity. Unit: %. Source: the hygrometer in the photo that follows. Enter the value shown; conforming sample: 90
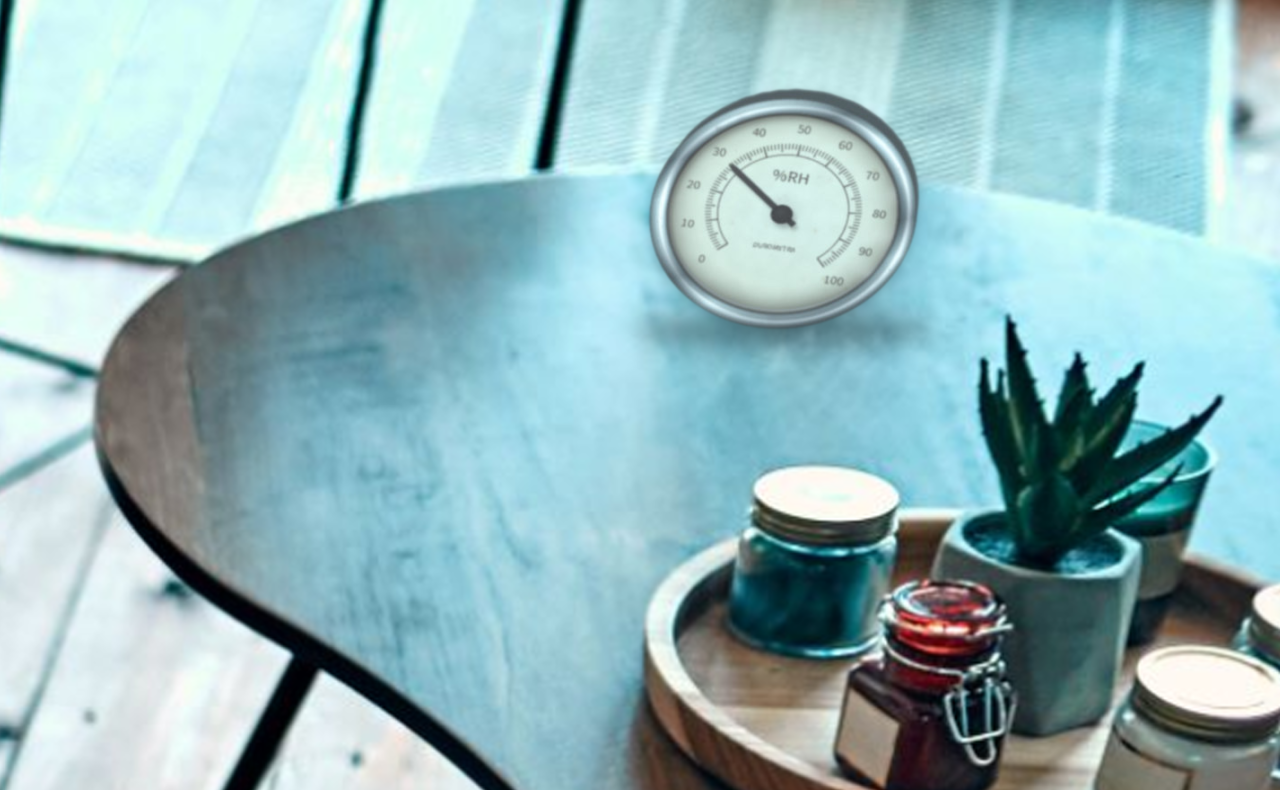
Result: 30
